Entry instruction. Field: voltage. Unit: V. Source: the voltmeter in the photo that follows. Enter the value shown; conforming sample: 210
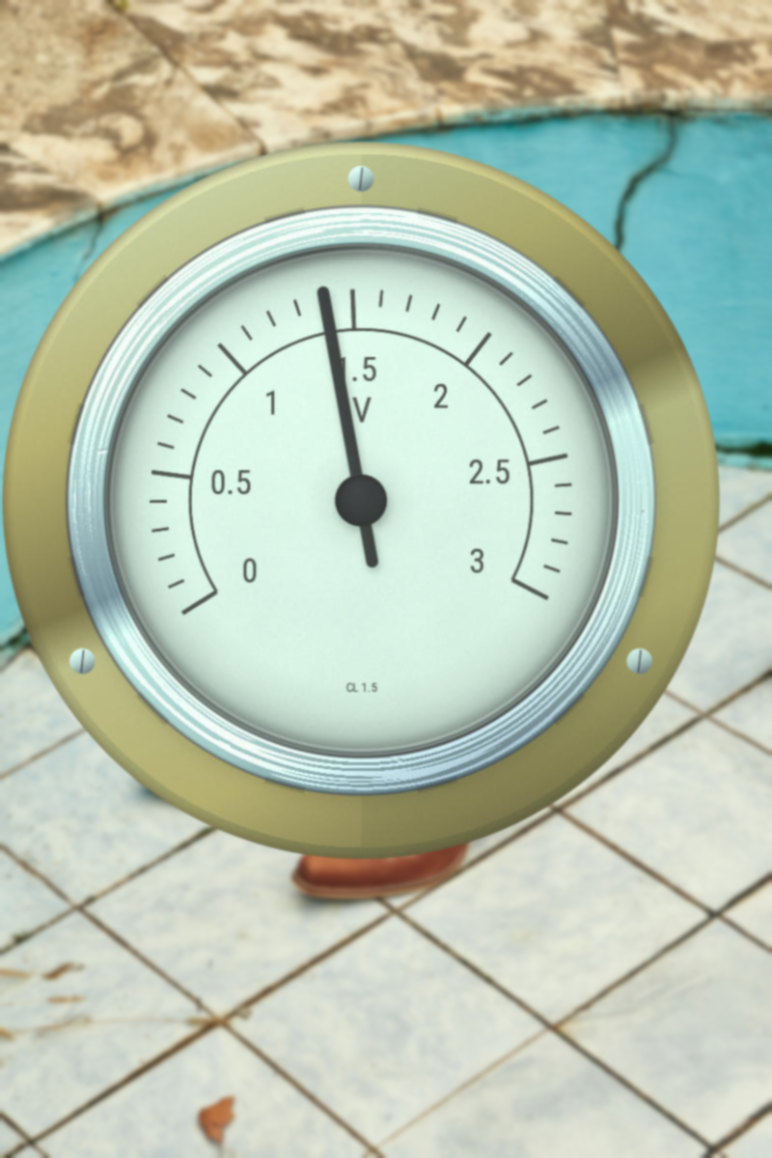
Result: 1.4
